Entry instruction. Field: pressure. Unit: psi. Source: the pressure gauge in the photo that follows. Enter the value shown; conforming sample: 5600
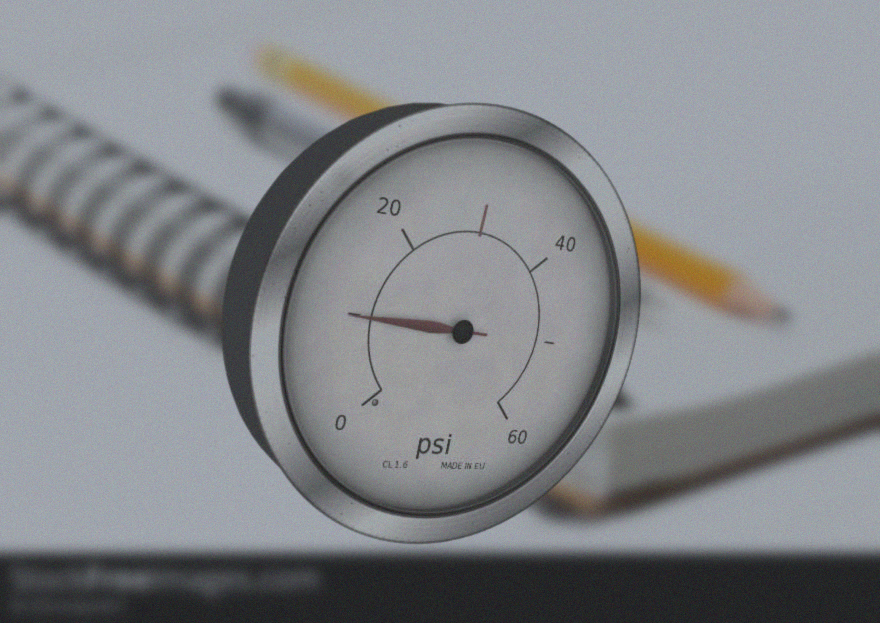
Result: 10
